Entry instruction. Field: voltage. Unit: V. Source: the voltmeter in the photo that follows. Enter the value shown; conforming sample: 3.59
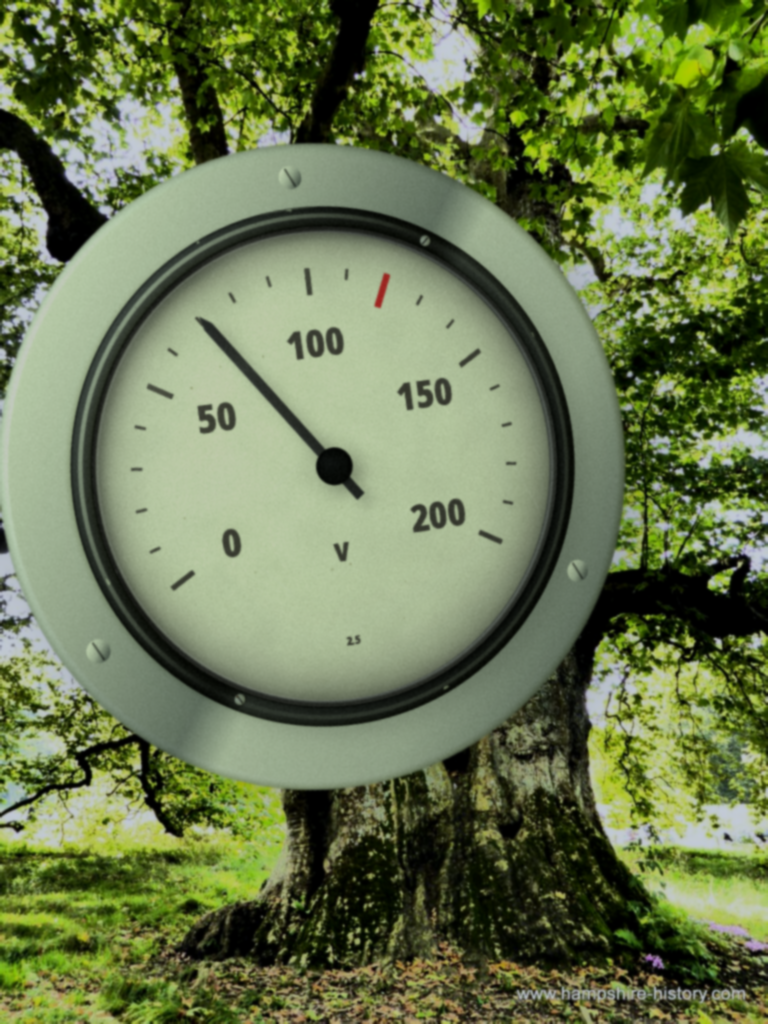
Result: 70
